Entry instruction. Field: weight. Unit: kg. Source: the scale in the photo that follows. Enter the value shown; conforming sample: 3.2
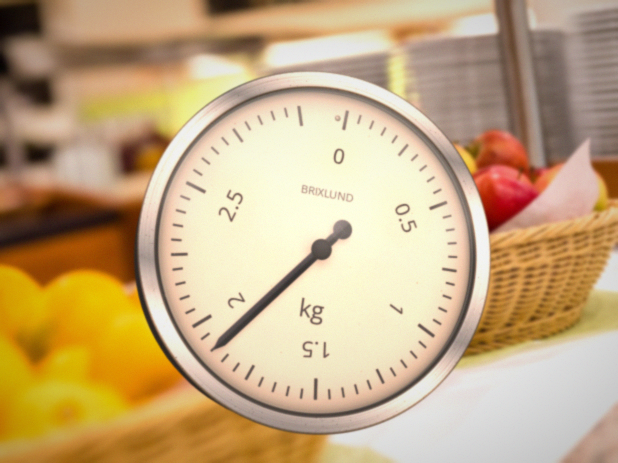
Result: 1.9
